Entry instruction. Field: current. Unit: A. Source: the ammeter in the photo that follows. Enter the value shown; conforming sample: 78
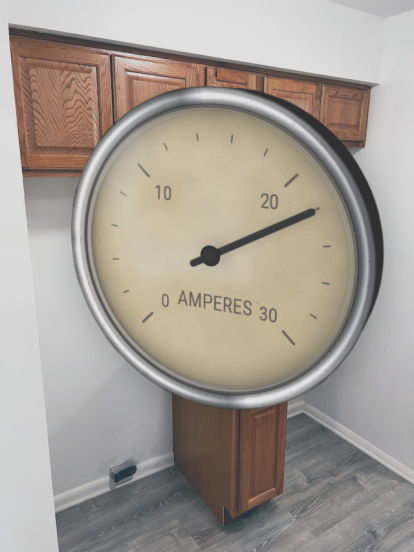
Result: 22
